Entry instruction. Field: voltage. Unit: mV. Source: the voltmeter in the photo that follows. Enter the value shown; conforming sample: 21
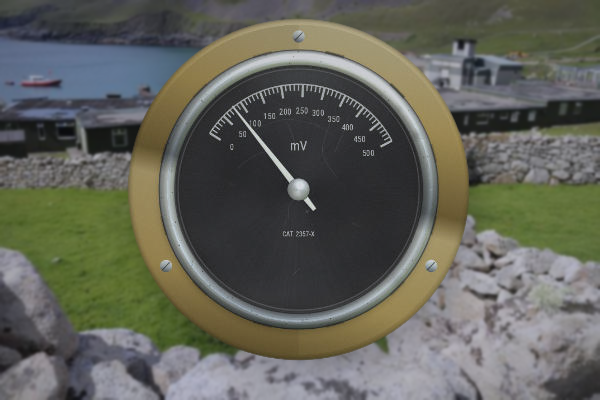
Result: 80
